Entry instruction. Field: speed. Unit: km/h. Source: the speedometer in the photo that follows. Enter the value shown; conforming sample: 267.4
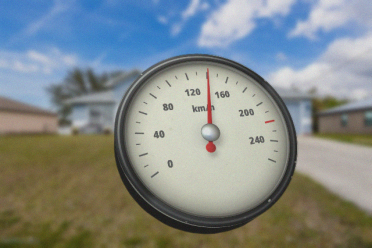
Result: 140
